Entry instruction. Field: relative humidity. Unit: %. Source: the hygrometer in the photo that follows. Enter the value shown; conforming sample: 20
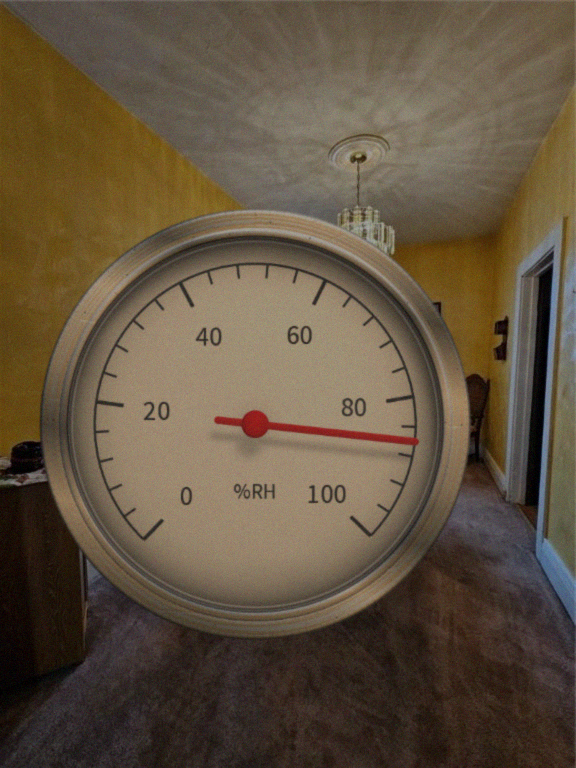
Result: 86
